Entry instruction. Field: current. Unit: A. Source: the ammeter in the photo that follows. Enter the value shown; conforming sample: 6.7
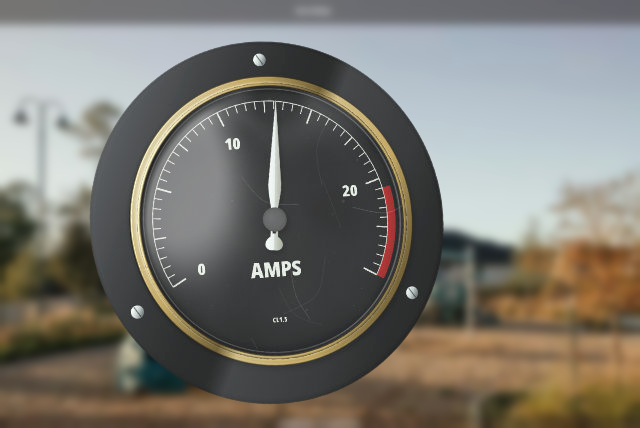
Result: 13
